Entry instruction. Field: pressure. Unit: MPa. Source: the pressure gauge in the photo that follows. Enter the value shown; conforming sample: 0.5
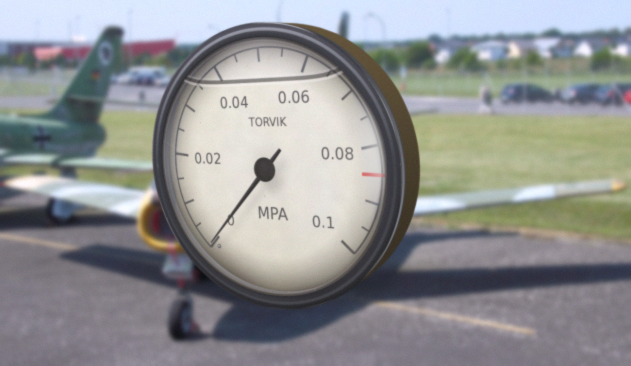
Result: 0
